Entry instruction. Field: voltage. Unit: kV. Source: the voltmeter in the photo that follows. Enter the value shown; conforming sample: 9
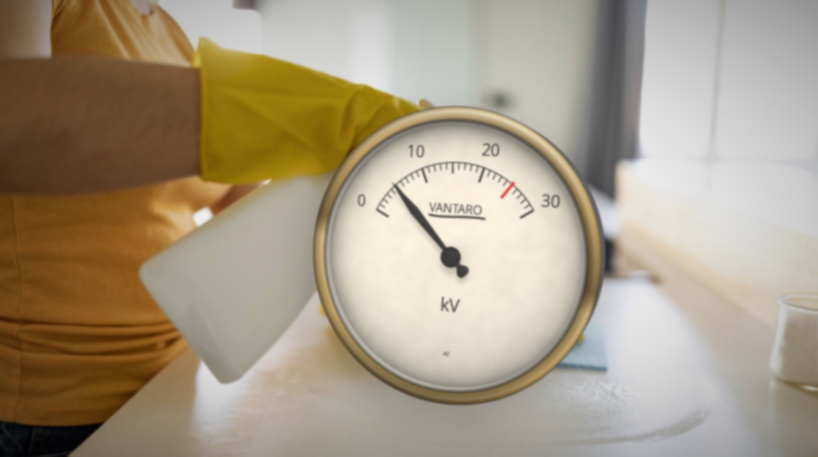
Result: 5
